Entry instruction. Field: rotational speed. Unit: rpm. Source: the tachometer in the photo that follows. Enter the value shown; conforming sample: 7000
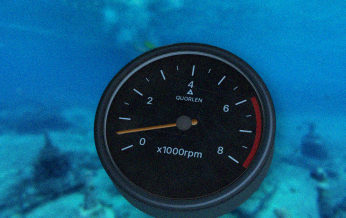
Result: 500
